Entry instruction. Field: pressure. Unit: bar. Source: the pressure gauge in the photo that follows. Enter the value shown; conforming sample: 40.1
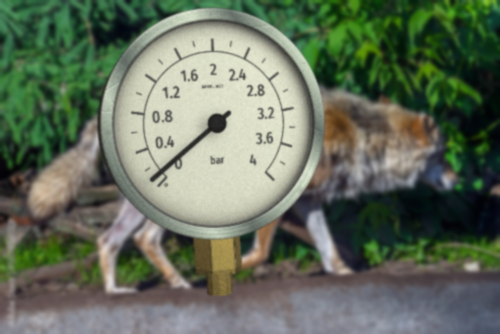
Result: 0.1
